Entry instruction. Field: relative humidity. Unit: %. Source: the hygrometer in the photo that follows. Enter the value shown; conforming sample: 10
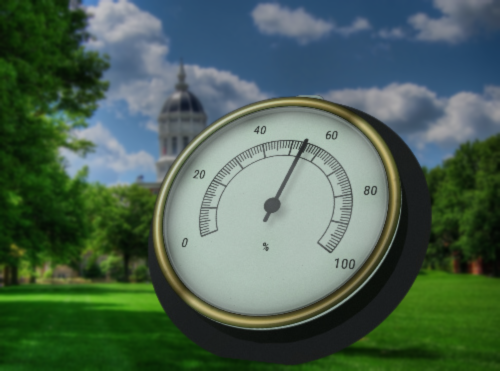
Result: 55
